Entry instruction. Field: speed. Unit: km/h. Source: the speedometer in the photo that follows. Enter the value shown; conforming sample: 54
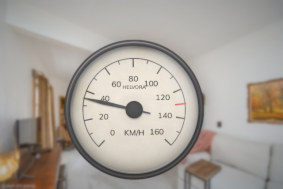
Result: 35
